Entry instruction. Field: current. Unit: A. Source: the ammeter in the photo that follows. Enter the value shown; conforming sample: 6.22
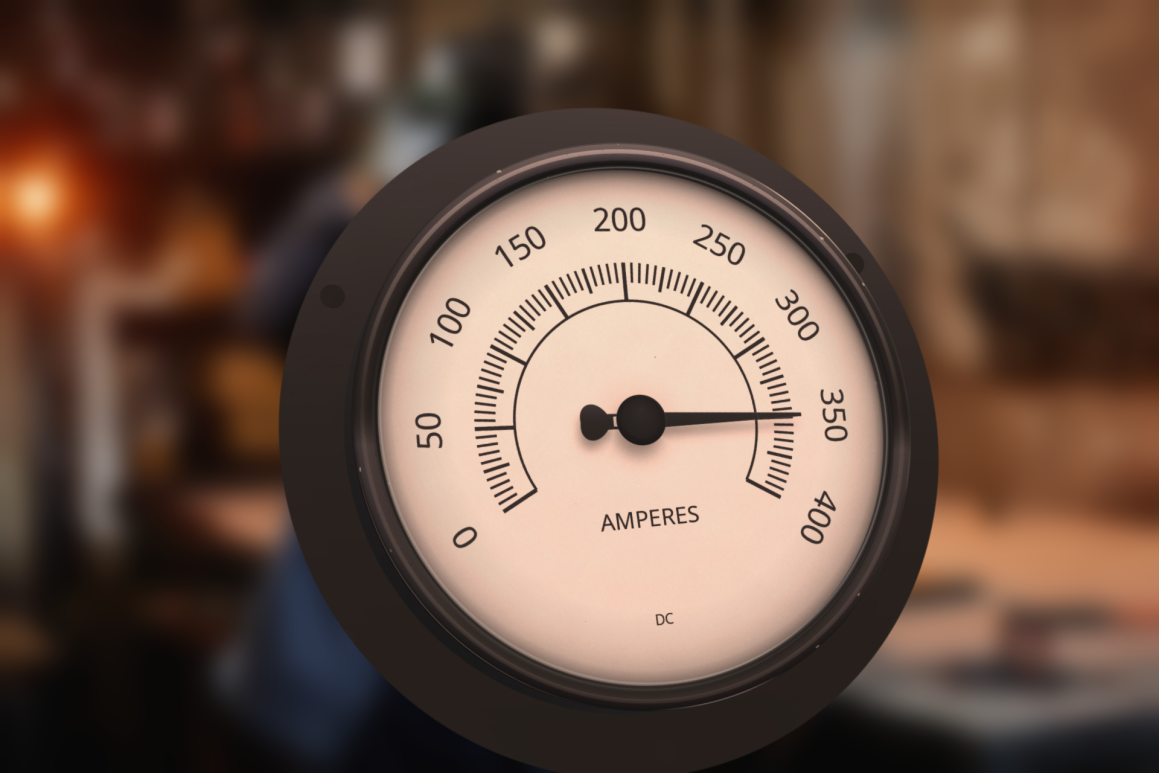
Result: 350
